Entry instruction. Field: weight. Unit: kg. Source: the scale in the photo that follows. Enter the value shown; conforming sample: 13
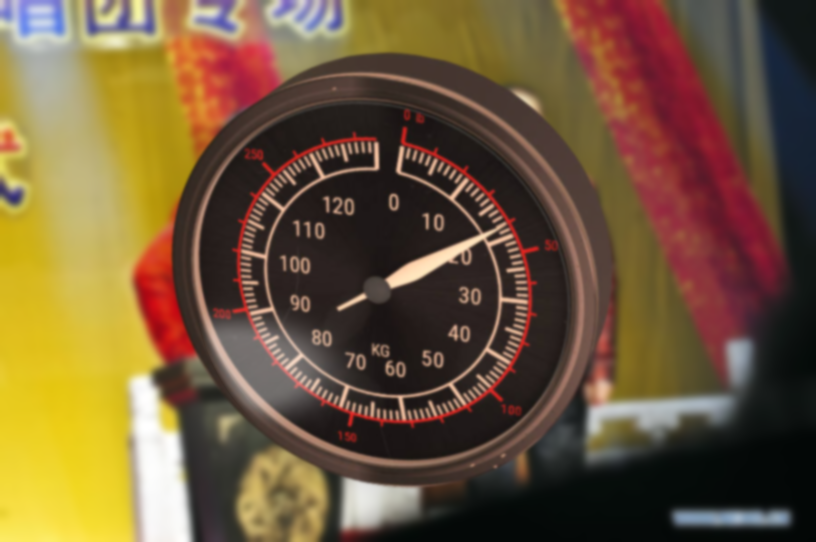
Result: 18
